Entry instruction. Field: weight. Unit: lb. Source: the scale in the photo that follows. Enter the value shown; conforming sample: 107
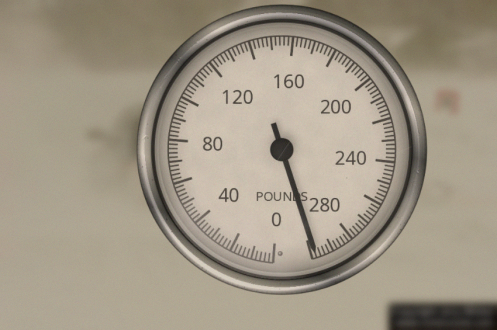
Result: 298
